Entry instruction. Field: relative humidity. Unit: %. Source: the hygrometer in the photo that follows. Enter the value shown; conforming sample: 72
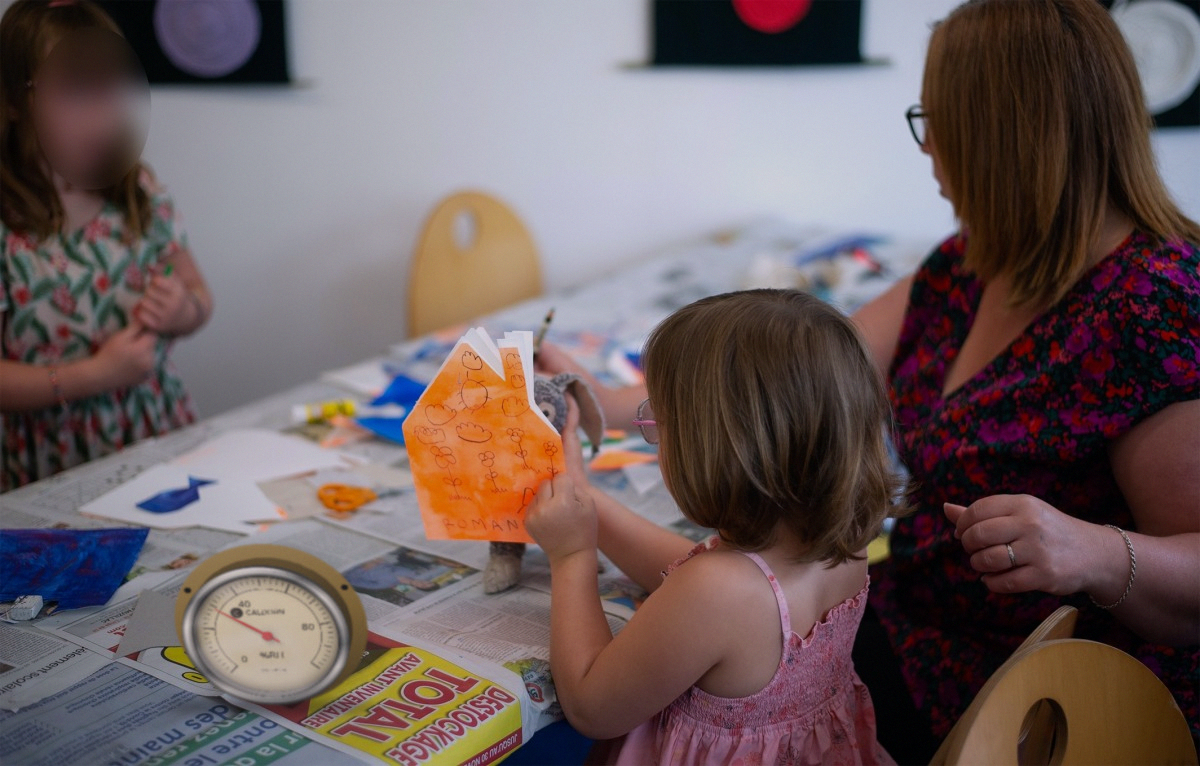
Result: 30
